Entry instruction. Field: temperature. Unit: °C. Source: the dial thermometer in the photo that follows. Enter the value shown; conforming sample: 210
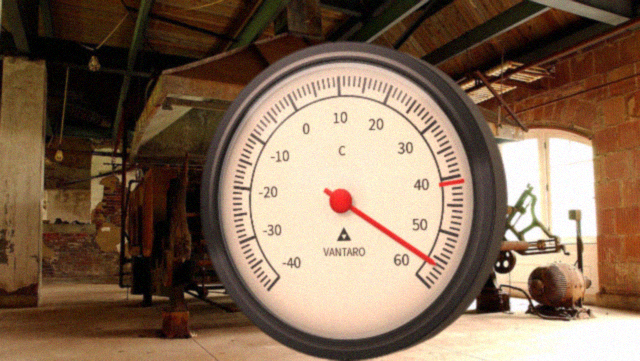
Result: 56
